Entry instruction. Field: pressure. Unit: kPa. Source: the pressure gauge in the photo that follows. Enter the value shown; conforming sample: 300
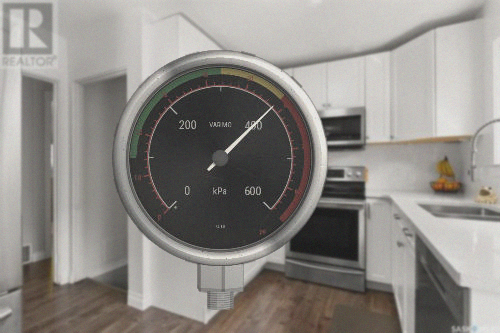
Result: 400
